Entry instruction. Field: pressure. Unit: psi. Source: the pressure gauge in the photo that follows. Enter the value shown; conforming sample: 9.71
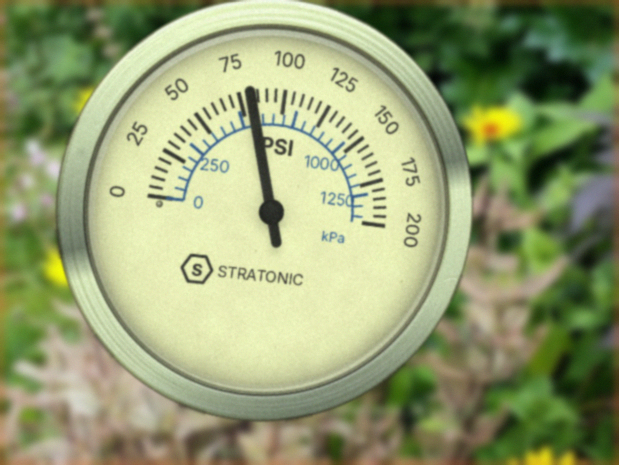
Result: 80
